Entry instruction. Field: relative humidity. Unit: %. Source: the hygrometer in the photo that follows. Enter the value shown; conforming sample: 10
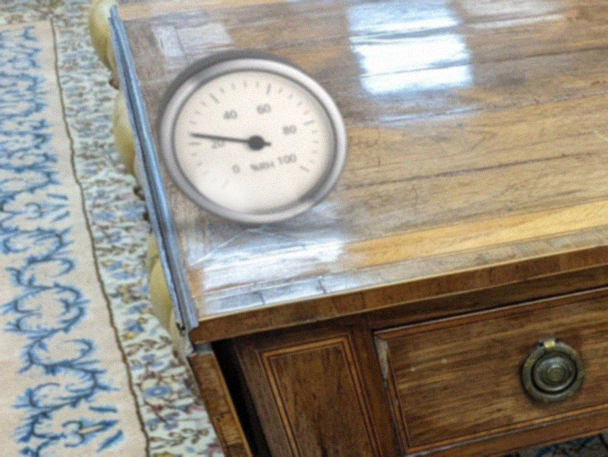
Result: 24
